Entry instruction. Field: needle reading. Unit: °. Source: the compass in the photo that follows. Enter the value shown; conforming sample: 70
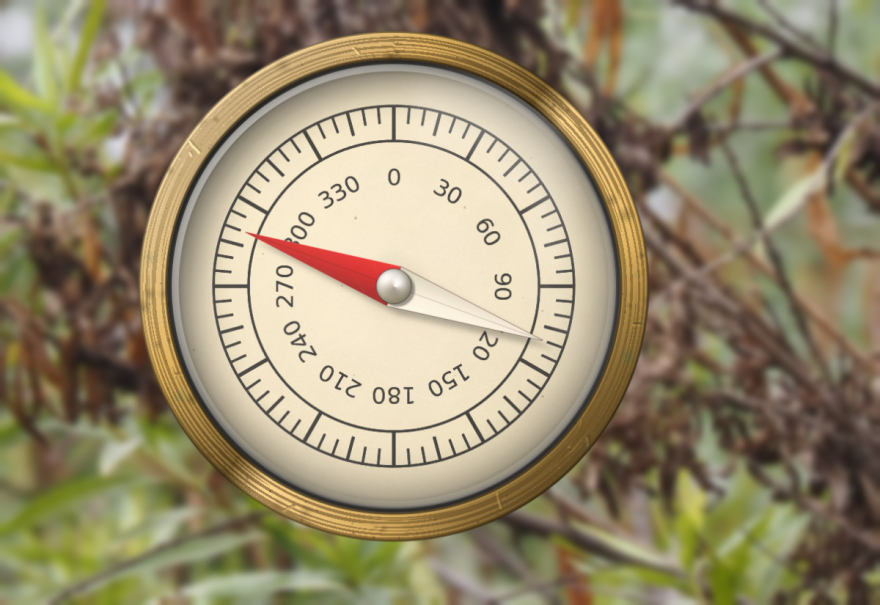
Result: 290
